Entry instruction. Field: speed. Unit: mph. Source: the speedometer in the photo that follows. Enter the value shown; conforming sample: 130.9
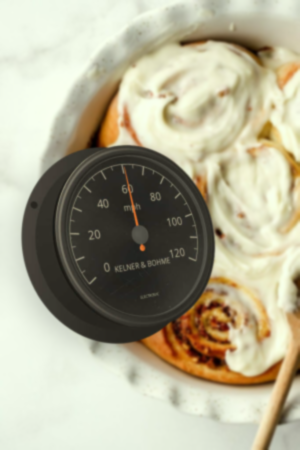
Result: 60
